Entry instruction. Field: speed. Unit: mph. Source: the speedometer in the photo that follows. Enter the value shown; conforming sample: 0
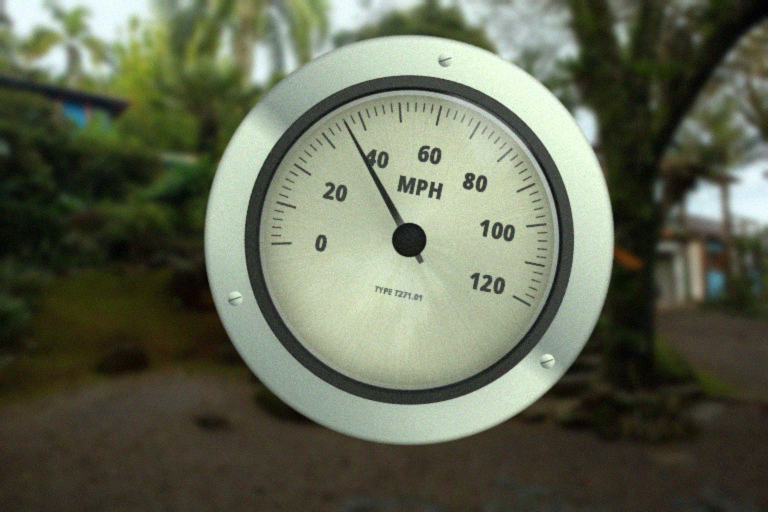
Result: 36
